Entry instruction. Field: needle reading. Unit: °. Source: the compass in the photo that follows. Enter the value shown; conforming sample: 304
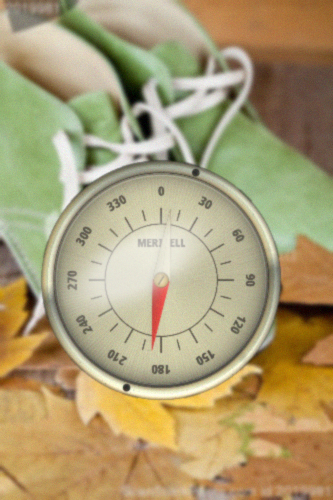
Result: 187.5
